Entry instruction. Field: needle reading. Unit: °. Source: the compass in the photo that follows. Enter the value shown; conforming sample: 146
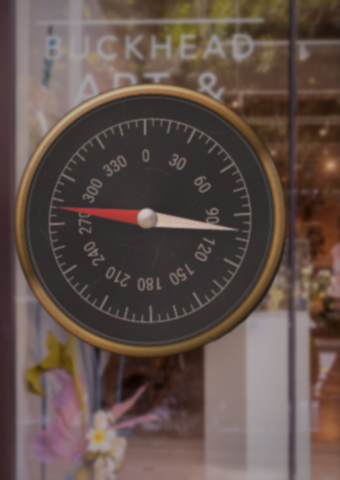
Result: 280
